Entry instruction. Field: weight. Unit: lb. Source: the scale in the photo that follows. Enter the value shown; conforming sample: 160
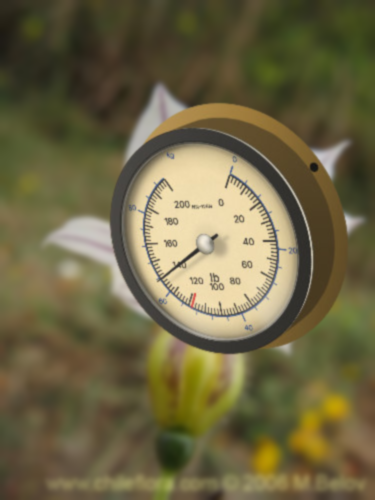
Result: 140
